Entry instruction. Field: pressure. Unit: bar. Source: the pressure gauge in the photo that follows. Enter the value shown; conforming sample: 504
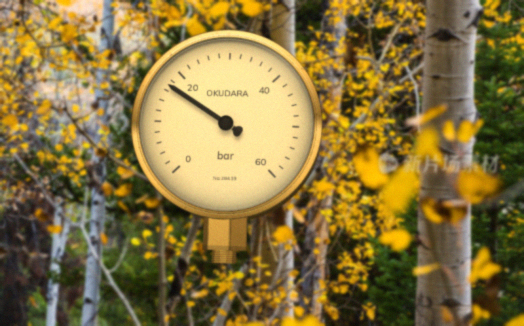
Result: 17
